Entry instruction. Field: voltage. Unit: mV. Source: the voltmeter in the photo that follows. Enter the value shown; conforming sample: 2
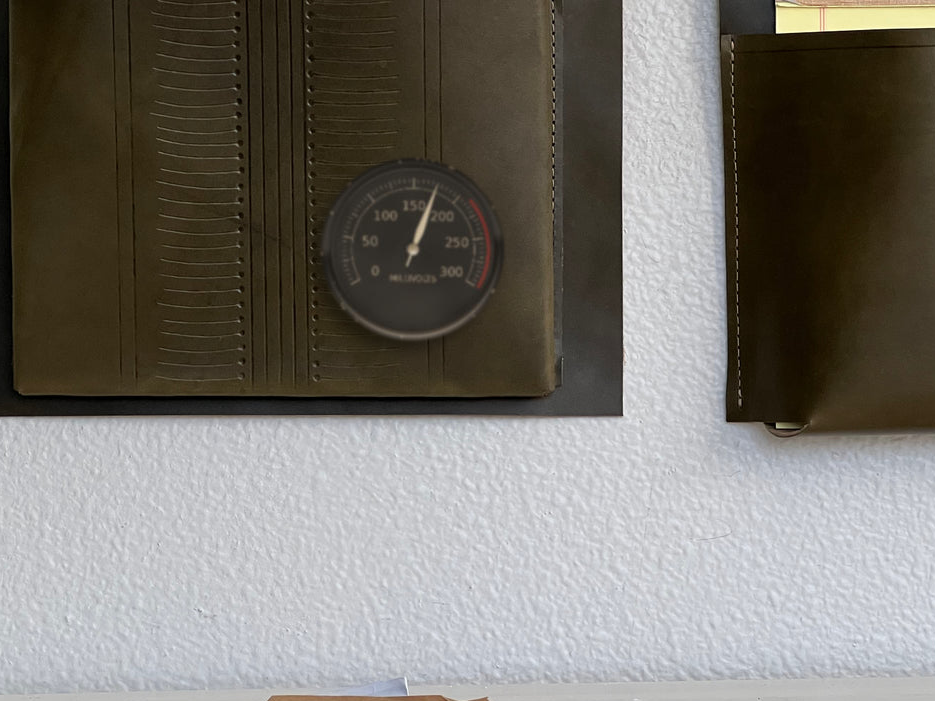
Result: 175
